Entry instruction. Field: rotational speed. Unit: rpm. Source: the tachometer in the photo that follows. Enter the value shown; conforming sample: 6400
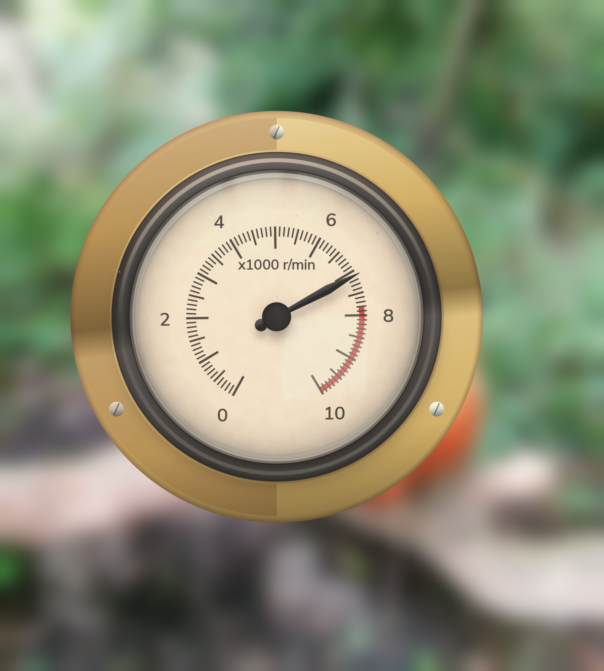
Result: 7100
